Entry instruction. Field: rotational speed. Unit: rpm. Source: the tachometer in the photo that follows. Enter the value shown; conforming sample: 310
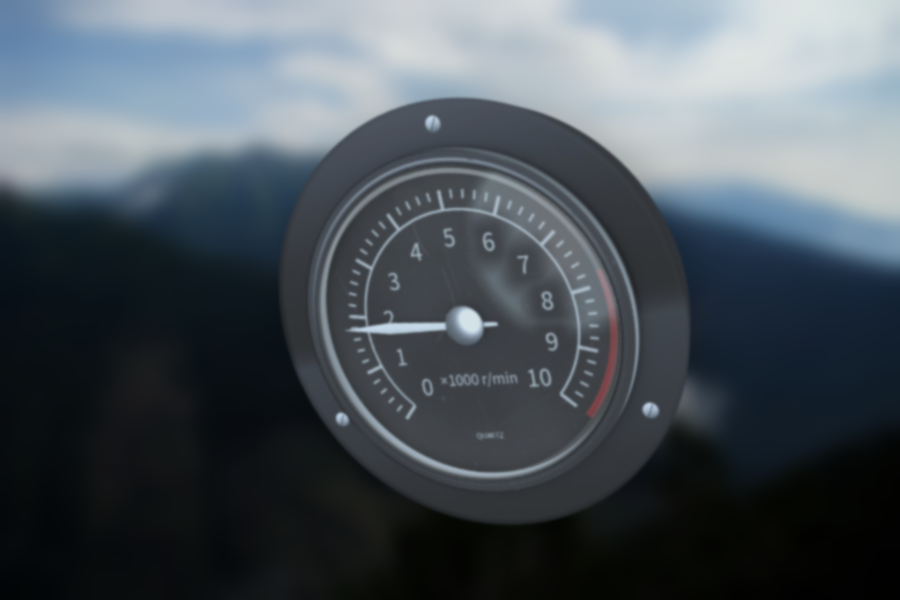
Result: 1800
